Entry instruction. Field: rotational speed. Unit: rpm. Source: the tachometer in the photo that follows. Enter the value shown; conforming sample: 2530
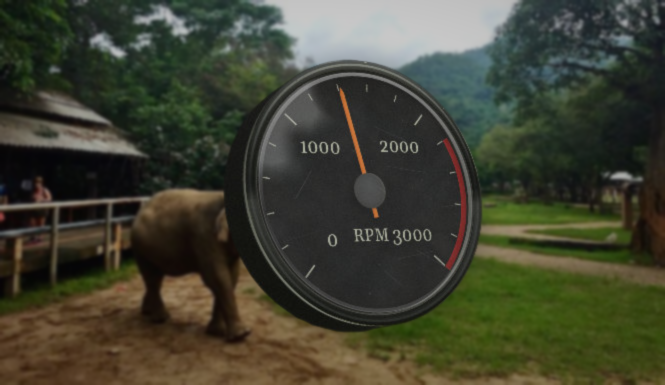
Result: 1400
